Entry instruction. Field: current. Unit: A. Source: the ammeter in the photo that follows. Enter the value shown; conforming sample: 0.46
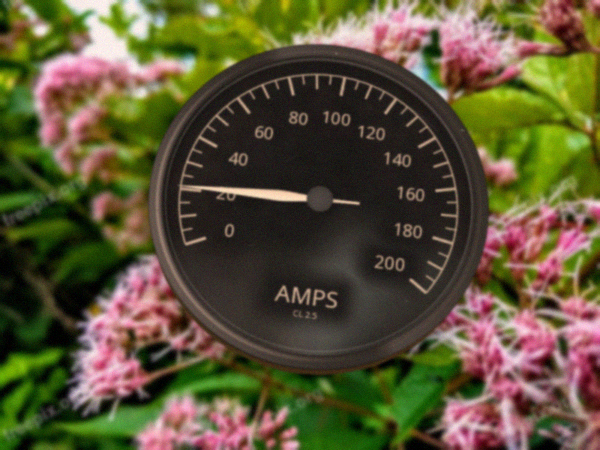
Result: 20
